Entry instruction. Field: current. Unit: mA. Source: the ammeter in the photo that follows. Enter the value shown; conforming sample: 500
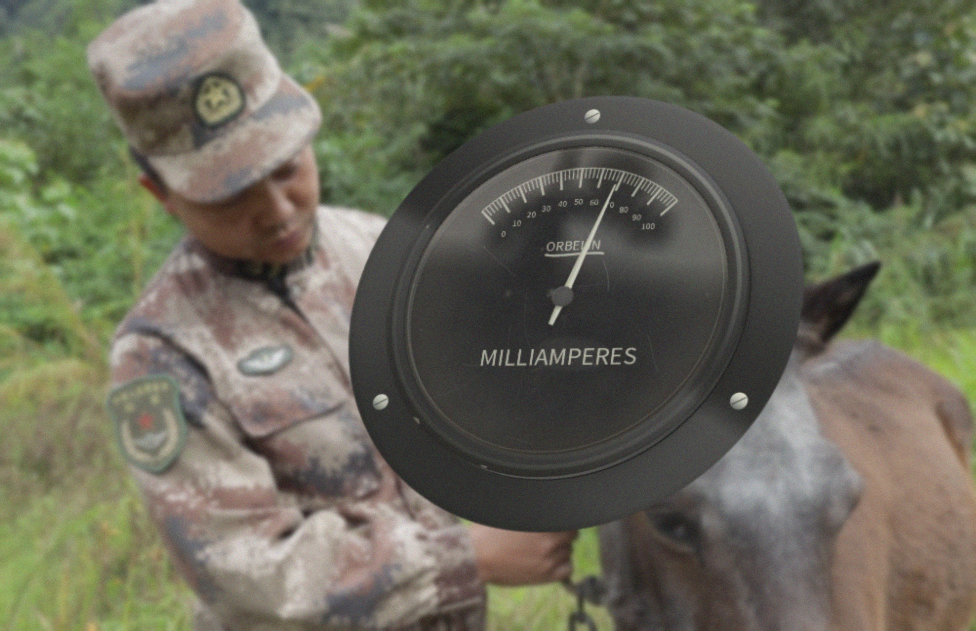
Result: 70
